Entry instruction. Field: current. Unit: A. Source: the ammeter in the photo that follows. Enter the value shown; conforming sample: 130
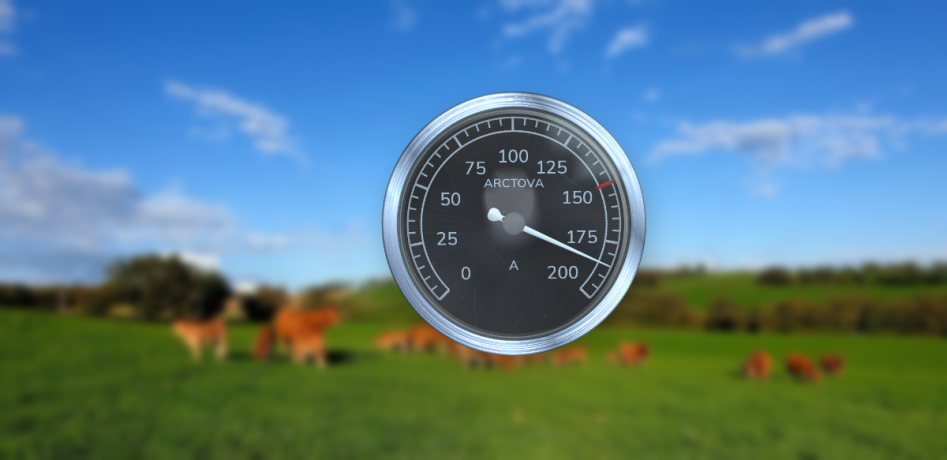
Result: 185
